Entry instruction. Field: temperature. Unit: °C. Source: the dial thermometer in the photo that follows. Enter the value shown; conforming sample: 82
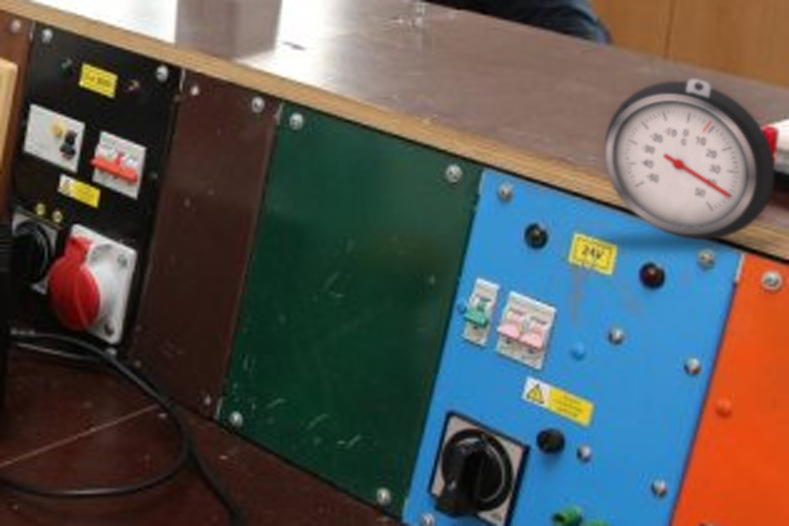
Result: 40
